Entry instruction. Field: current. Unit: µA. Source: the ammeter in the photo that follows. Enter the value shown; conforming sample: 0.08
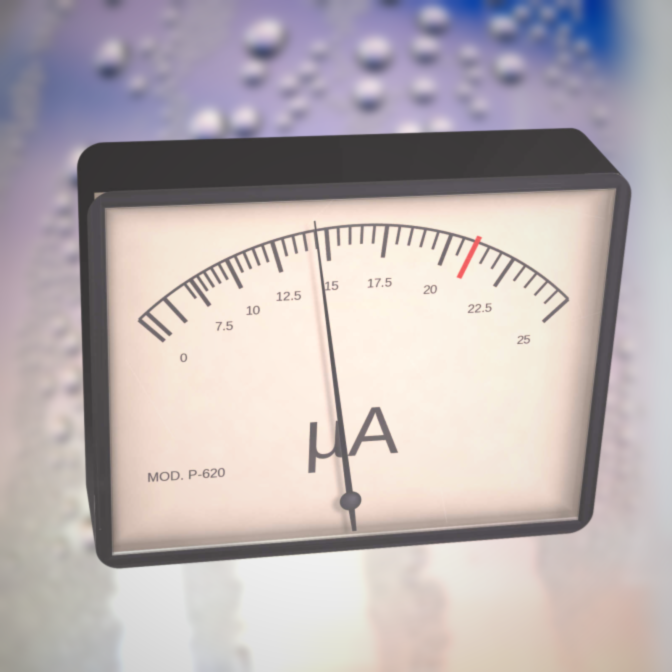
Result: 14.5
